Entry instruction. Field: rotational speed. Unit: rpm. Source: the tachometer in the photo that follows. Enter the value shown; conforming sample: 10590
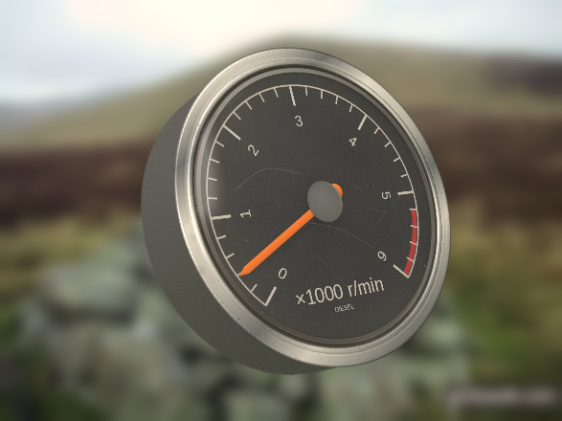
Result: 400
